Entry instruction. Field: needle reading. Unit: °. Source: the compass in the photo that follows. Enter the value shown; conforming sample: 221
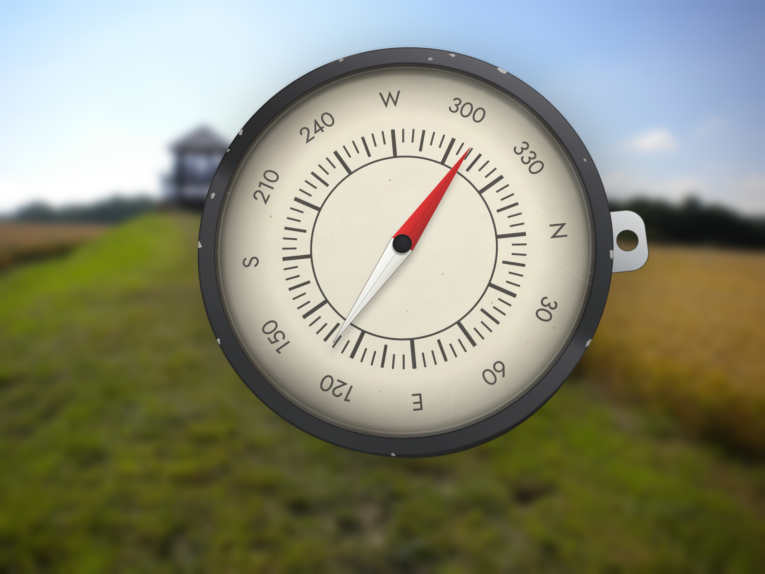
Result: 310
